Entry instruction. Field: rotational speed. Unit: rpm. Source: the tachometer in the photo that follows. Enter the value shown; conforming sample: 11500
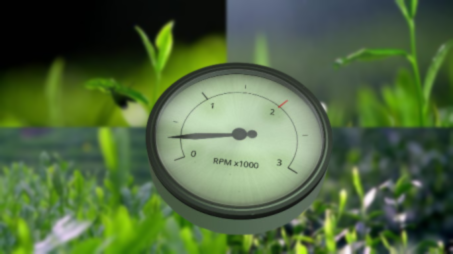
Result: 250
